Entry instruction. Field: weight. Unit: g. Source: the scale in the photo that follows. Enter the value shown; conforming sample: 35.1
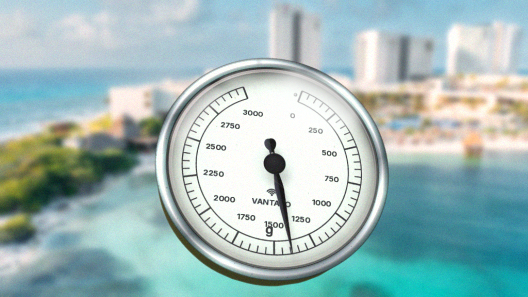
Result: 1400
